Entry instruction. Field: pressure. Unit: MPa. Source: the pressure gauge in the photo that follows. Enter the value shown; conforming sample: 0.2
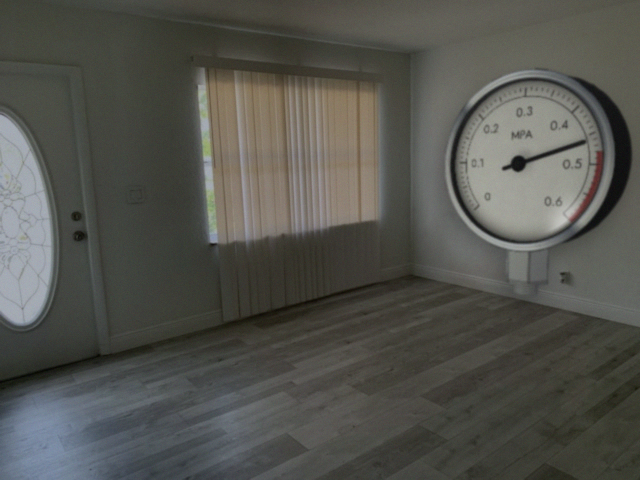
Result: 0.46
